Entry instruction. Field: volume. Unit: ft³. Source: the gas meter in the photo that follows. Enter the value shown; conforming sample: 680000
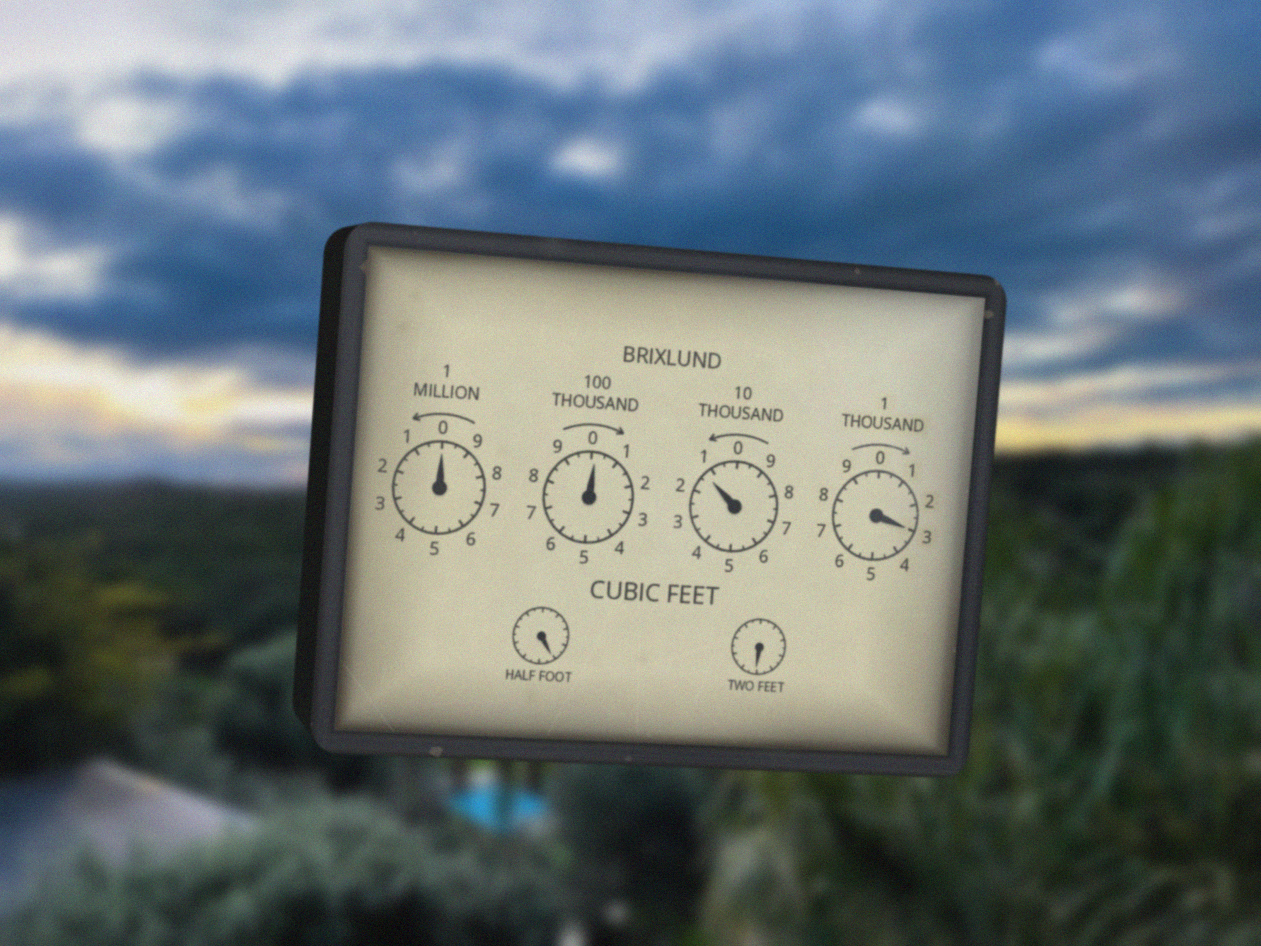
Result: 1300
